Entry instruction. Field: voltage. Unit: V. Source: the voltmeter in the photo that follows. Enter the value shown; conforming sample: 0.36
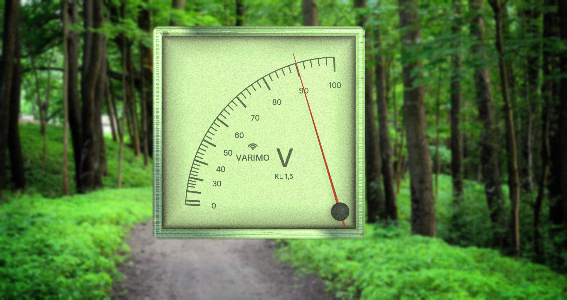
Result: 90
